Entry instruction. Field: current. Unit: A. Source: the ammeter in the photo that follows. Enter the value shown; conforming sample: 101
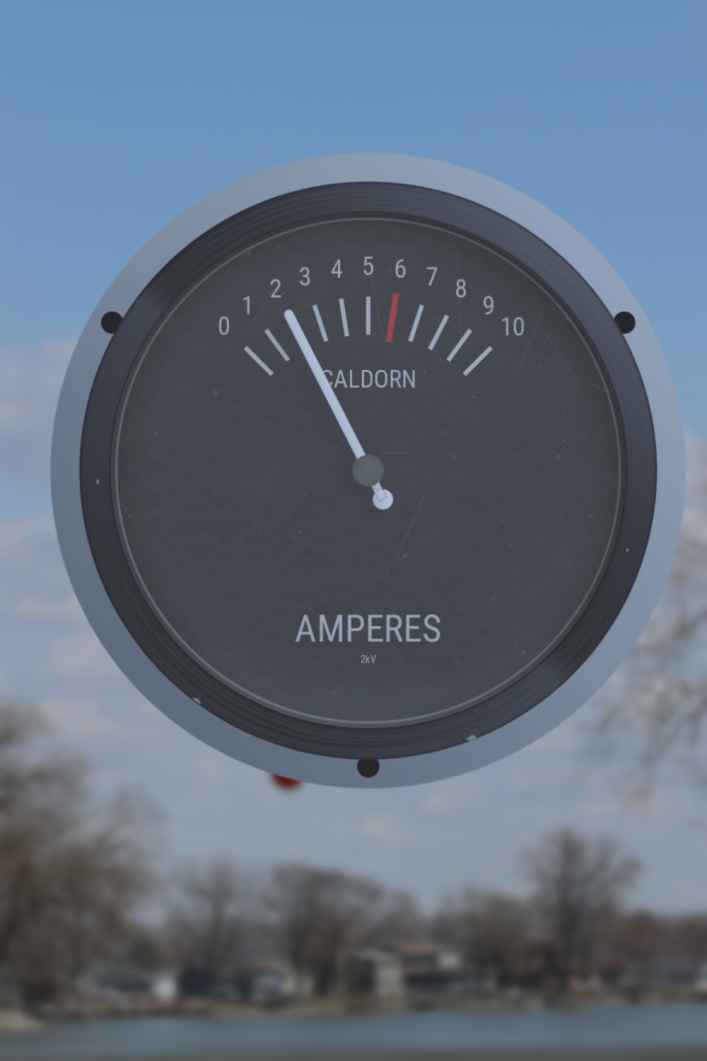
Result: 2
